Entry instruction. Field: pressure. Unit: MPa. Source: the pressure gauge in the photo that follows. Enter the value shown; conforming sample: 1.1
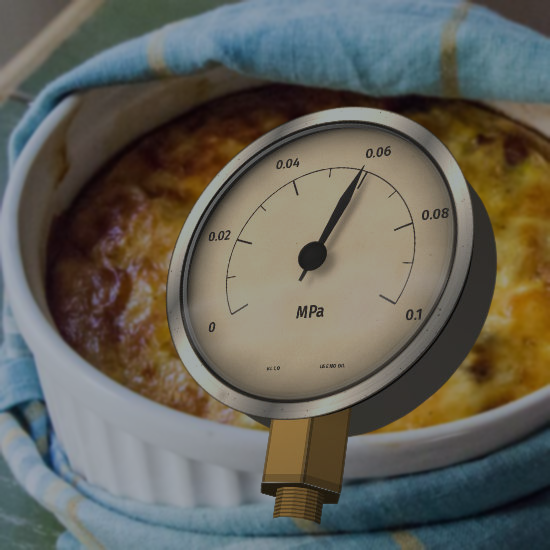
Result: 0.06
